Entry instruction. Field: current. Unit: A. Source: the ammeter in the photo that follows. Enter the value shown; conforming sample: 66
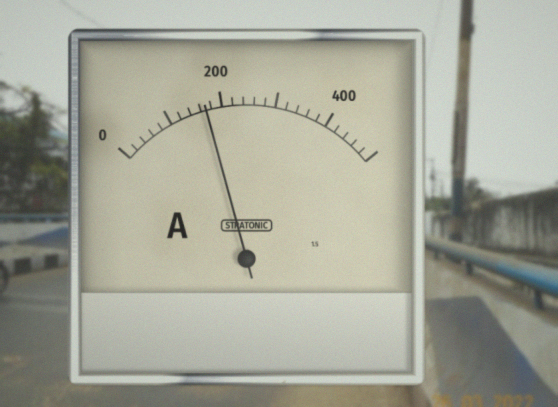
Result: 170
